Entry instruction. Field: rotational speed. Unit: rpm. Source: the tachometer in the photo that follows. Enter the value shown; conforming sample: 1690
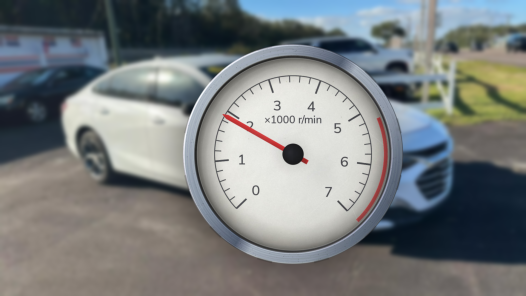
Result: 1900
